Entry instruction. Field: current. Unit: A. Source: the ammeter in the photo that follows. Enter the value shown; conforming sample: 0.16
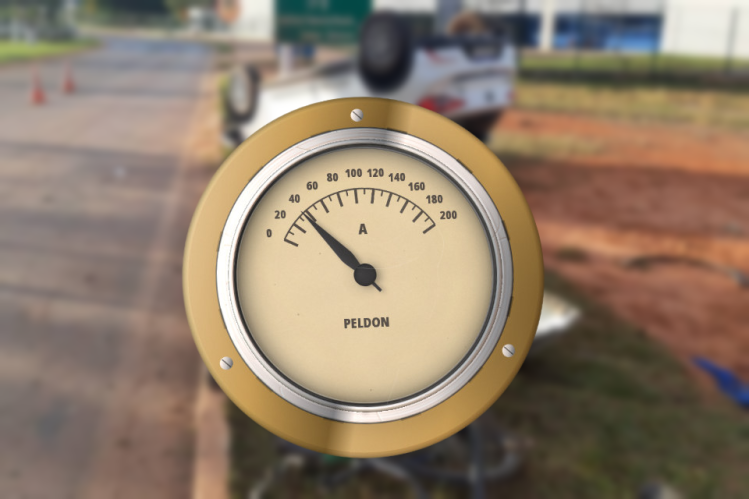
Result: 35
